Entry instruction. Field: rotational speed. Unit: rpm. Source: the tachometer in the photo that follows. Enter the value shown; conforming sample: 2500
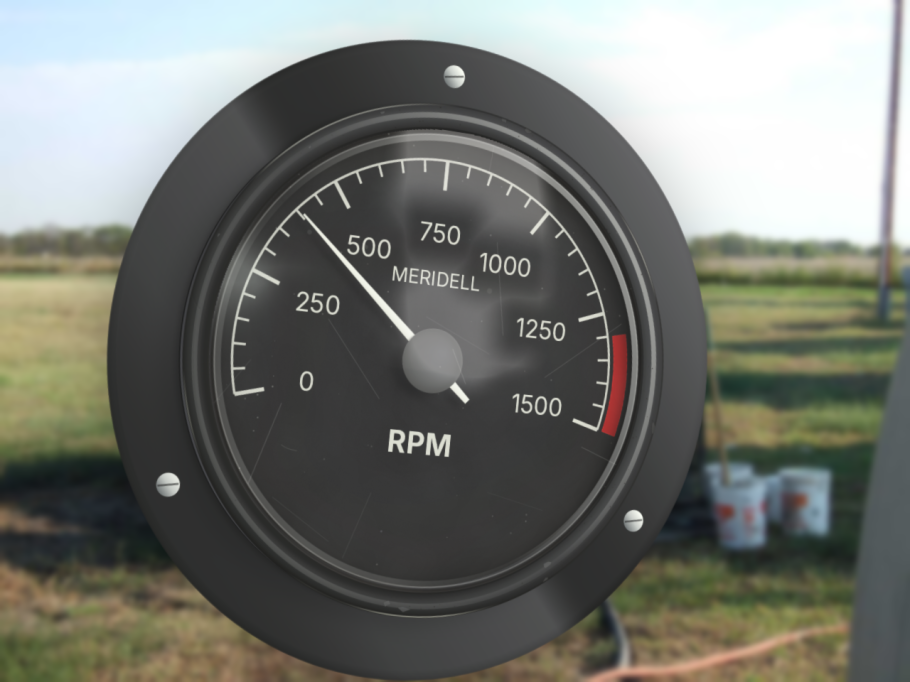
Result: 400
